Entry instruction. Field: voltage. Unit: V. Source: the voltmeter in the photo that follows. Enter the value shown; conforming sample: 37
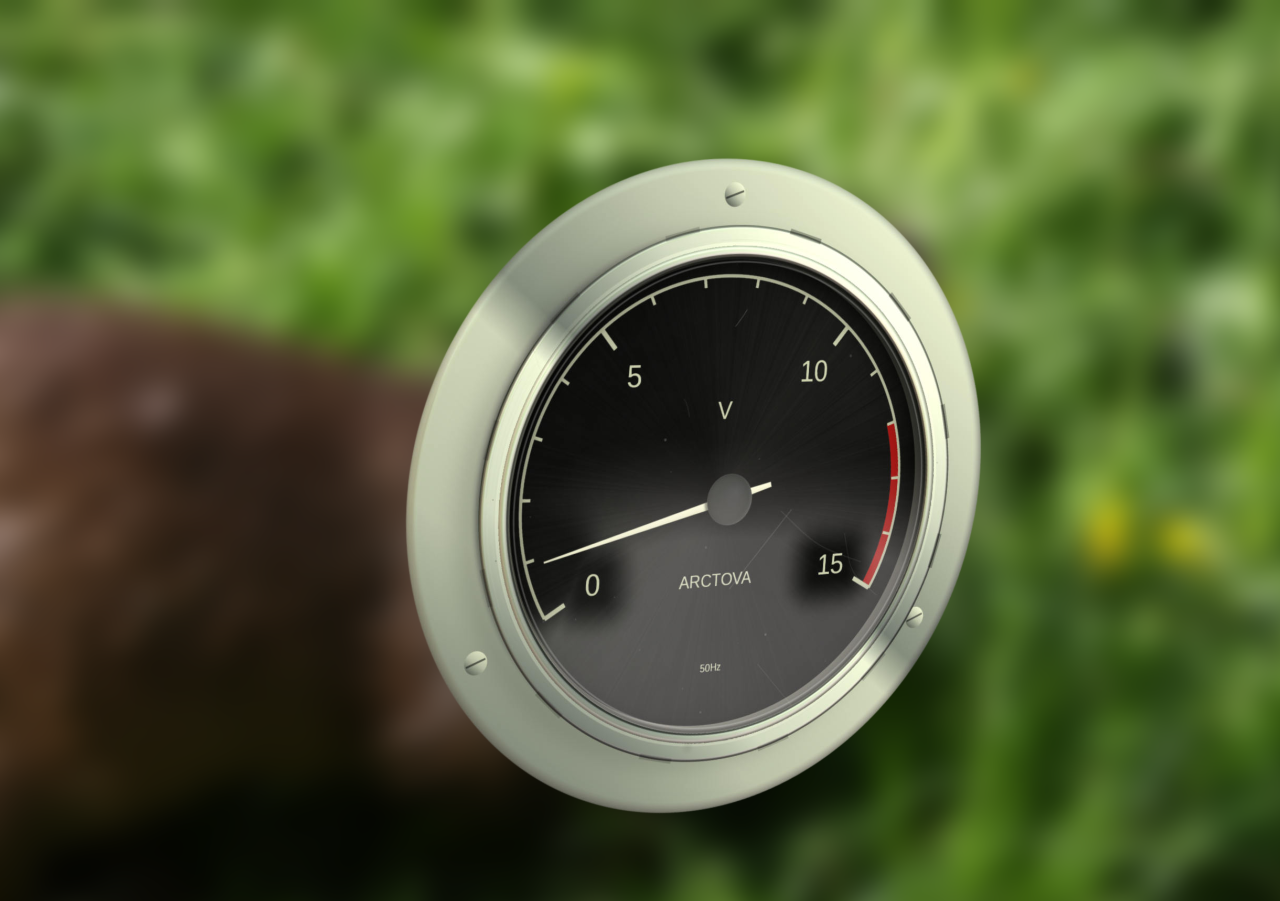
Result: 1
